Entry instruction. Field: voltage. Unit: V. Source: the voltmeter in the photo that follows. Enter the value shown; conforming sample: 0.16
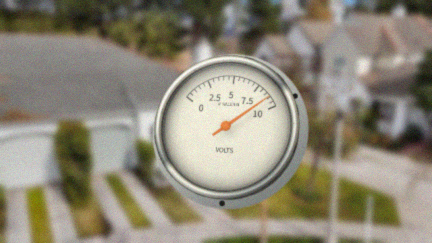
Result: 9
